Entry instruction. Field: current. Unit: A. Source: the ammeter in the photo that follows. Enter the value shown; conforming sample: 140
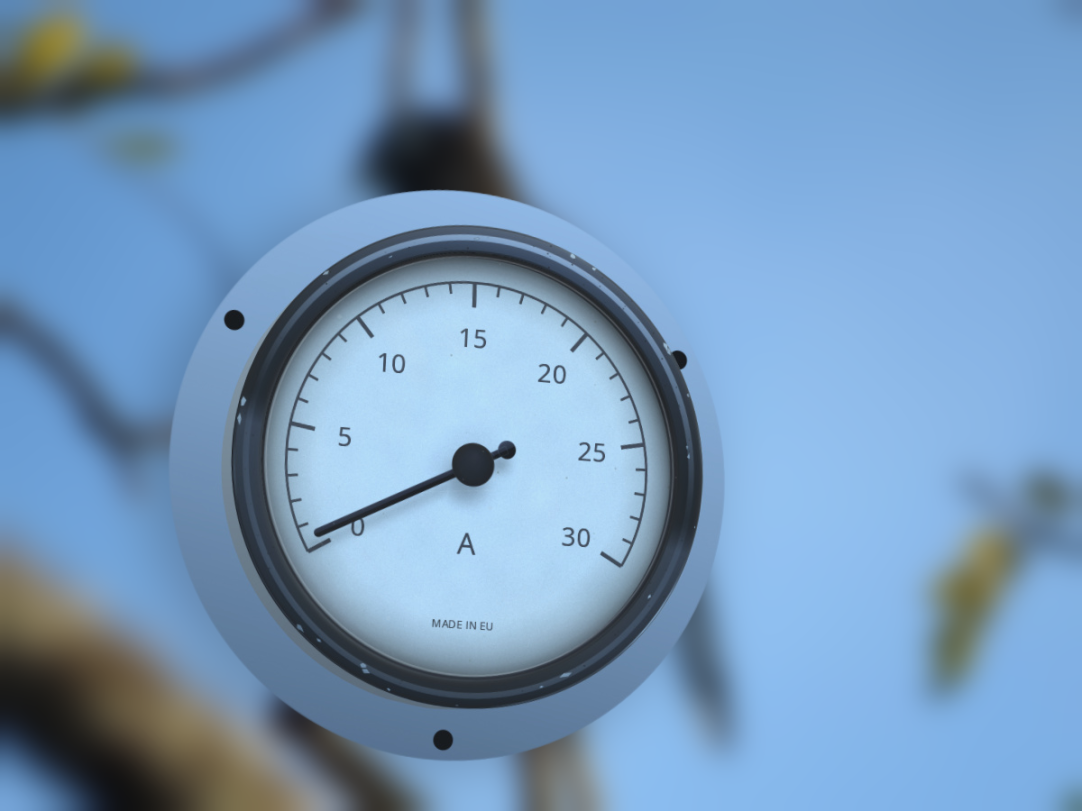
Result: 0.5
